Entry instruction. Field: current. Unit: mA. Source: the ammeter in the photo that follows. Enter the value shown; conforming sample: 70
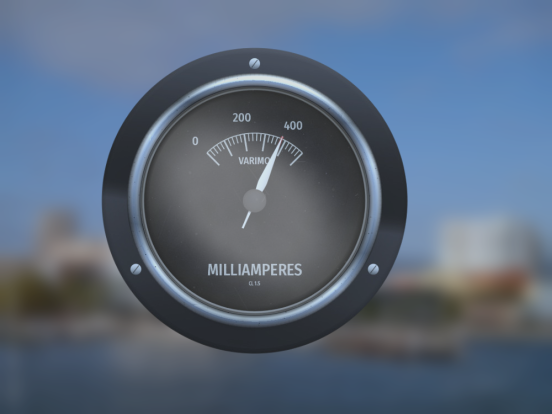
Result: 380
